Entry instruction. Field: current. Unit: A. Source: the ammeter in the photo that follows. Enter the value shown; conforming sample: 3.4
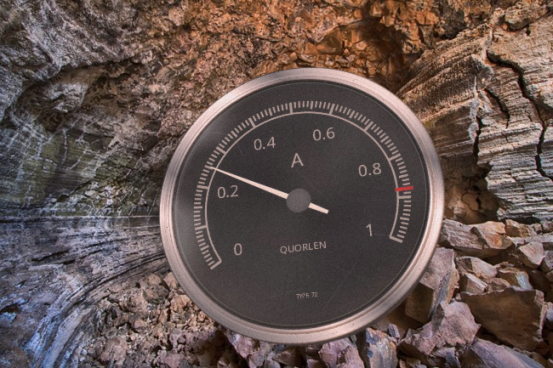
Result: 0.25
